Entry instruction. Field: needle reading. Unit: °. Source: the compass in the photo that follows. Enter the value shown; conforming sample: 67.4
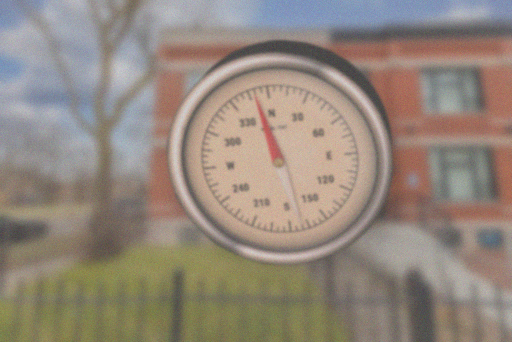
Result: 350
